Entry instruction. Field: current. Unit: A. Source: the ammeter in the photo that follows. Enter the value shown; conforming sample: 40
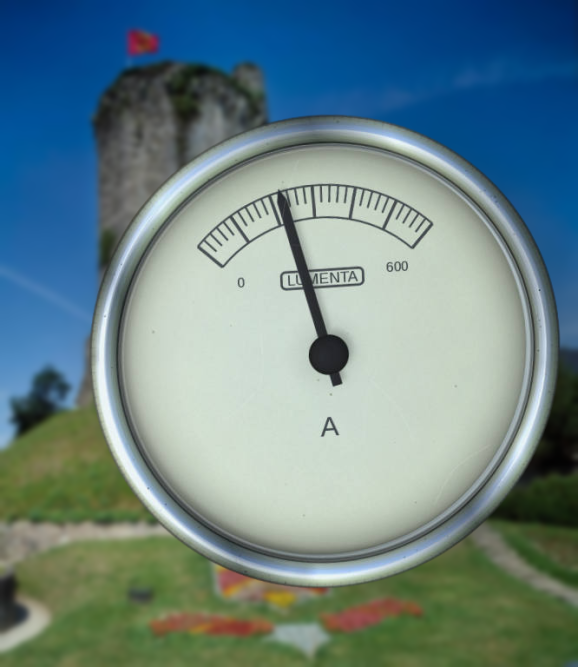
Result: 220
